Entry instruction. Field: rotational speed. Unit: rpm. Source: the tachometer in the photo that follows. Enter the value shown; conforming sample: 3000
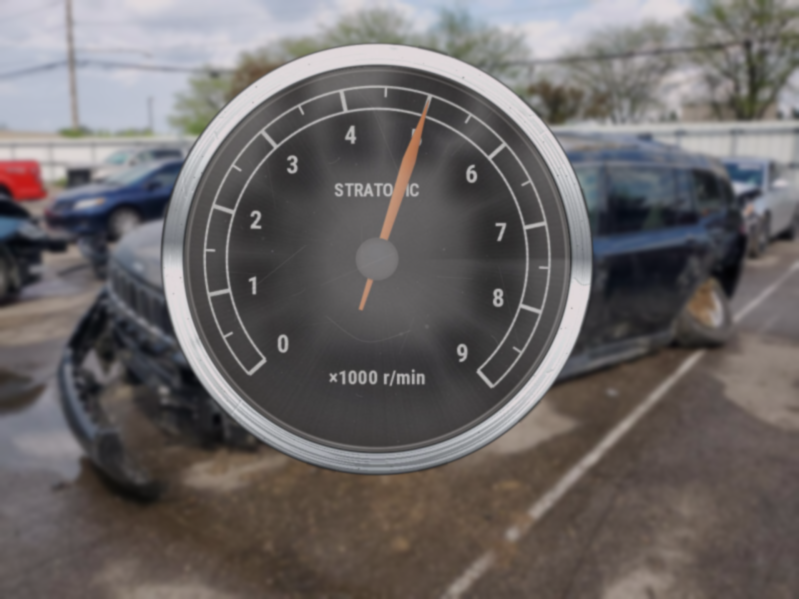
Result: 5000
